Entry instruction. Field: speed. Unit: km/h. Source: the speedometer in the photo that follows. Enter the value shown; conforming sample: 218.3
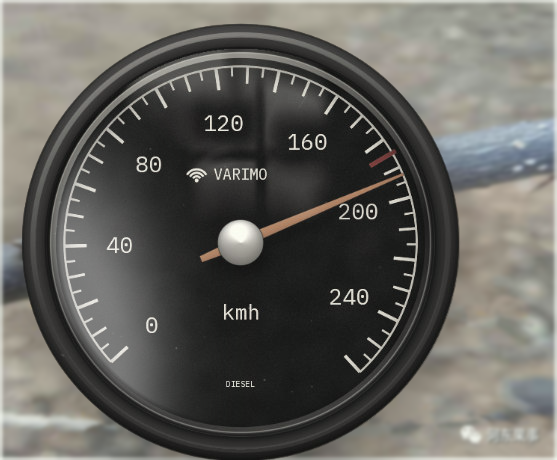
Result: 192.5
